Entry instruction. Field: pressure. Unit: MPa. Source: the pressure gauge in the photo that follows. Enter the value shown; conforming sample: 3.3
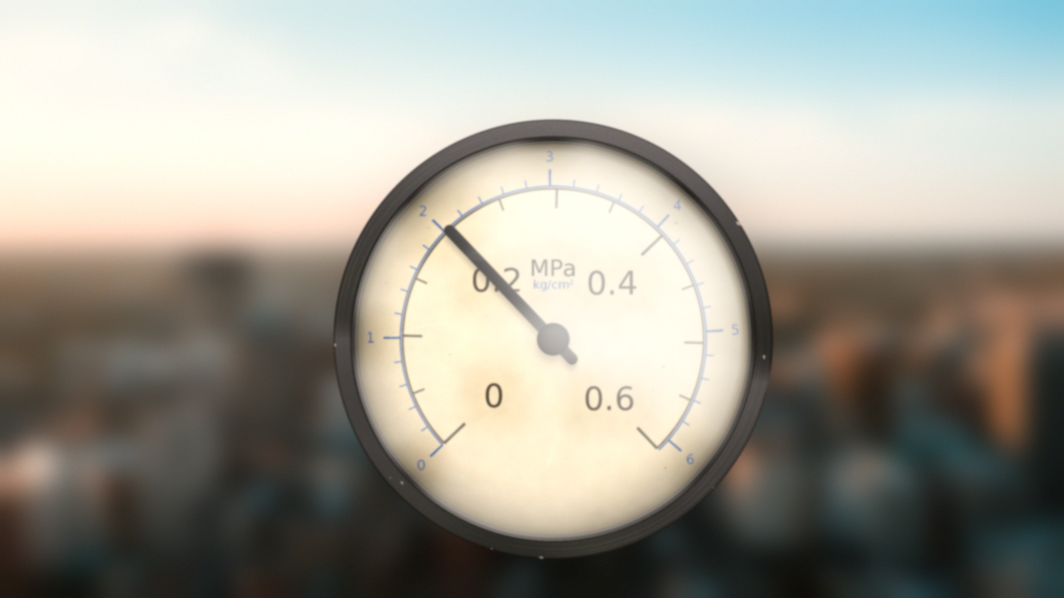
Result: 0.2
